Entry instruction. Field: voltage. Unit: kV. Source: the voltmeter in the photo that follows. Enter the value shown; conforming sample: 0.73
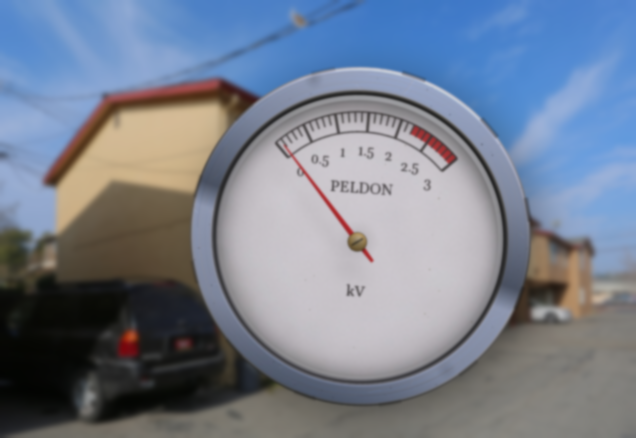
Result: 0.1
